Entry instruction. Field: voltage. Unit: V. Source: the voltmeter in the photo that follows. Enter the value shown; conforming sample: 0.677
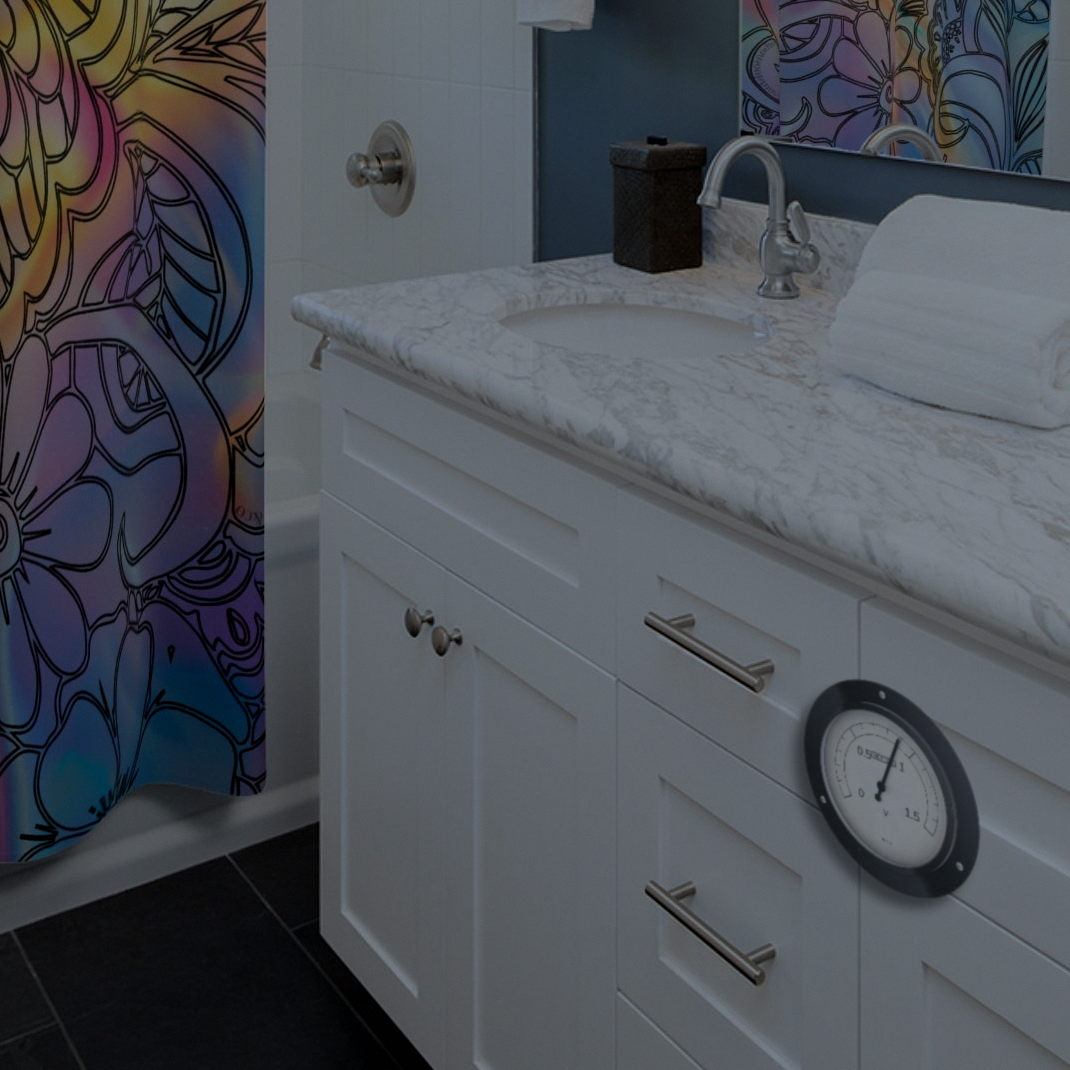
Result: 0.9
